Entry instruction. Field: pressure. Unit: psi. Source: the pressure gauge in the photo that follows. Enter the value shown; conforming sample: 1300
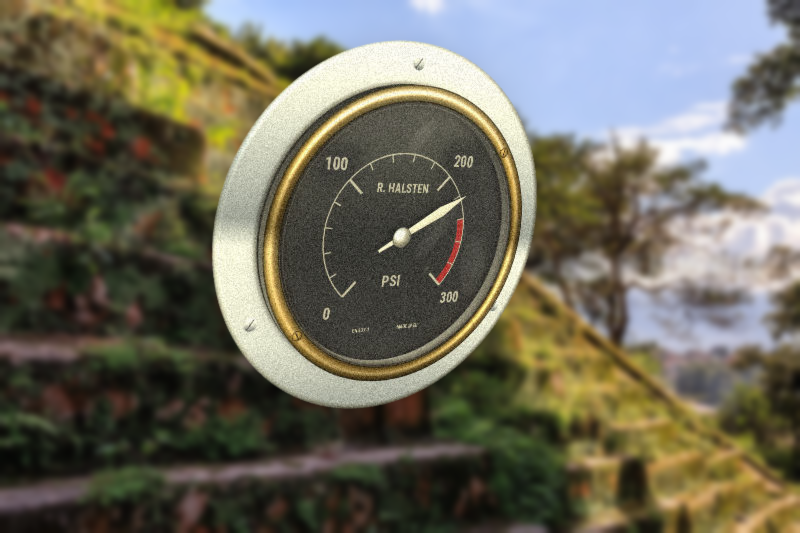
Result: 220
